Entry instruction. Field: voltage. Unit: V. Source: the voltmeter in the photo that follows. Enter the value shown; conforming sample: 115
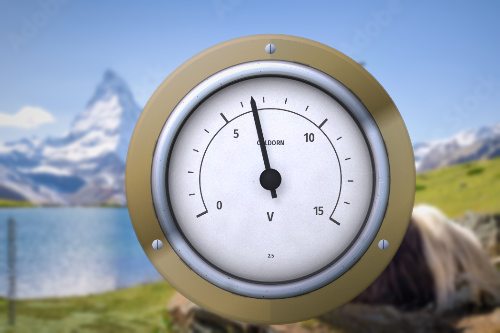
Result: 6.5
